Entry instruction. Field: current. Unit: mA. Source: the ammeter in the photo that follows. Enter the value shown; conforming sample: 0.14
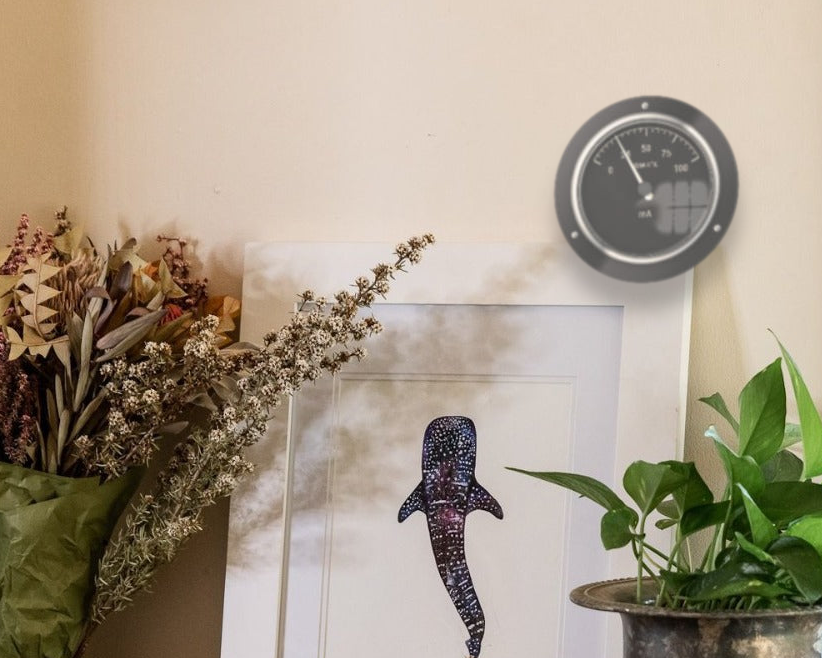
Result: 25
